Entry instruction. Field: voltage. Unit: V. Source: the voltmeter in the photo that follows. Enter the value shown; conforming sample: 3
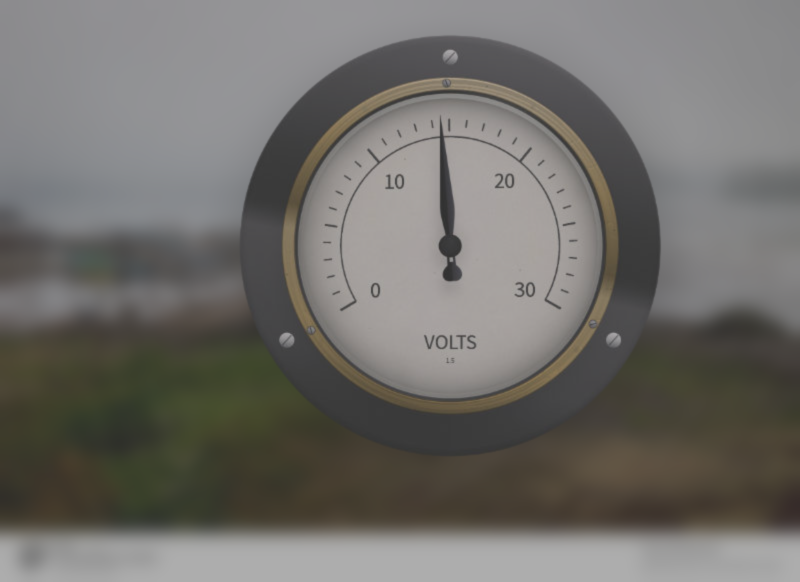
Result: 14.5
